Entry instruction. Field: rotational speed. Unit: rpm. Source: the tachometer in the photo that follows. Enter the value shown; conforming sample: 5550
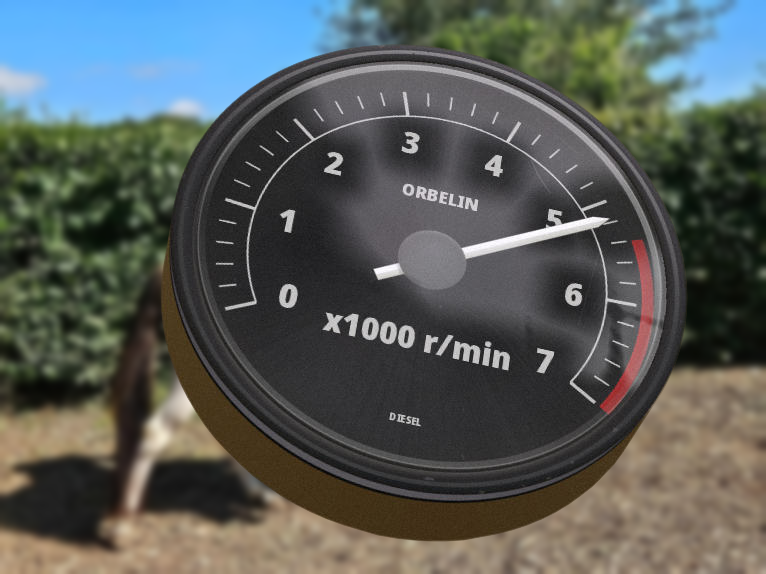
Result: 5200
